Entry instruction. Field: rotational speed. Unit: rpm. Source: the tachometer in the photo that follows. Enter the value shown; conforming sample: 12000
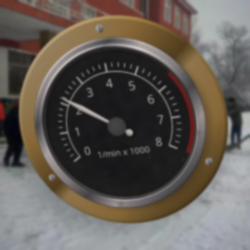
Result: 2200
